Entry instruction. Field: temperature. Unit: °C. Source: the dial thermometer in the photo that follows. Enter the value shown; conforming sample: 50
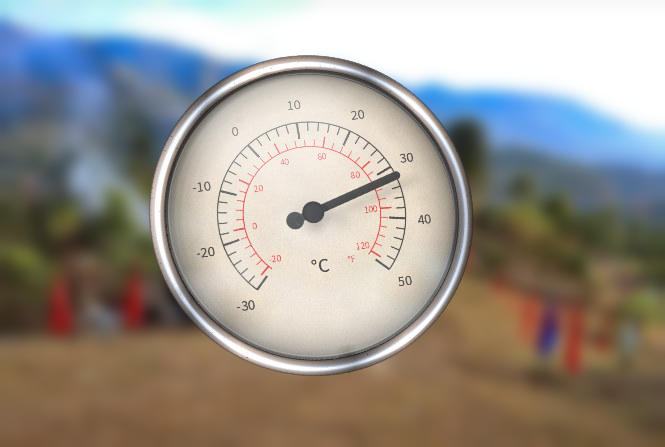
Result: 32
